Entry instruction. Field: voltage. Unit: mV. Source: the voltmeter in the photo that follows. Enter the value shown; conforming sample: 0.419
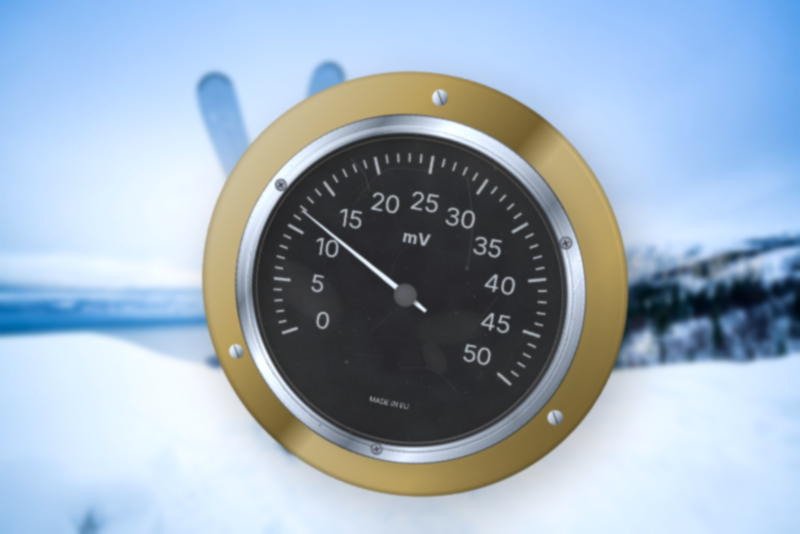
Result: 12
